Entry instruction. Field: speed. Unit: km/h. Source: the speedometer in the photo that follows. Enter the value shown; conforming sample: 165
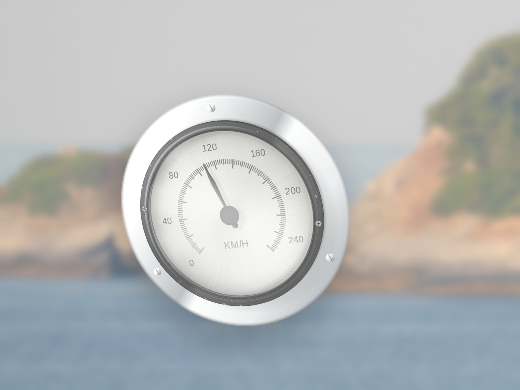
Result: 110
